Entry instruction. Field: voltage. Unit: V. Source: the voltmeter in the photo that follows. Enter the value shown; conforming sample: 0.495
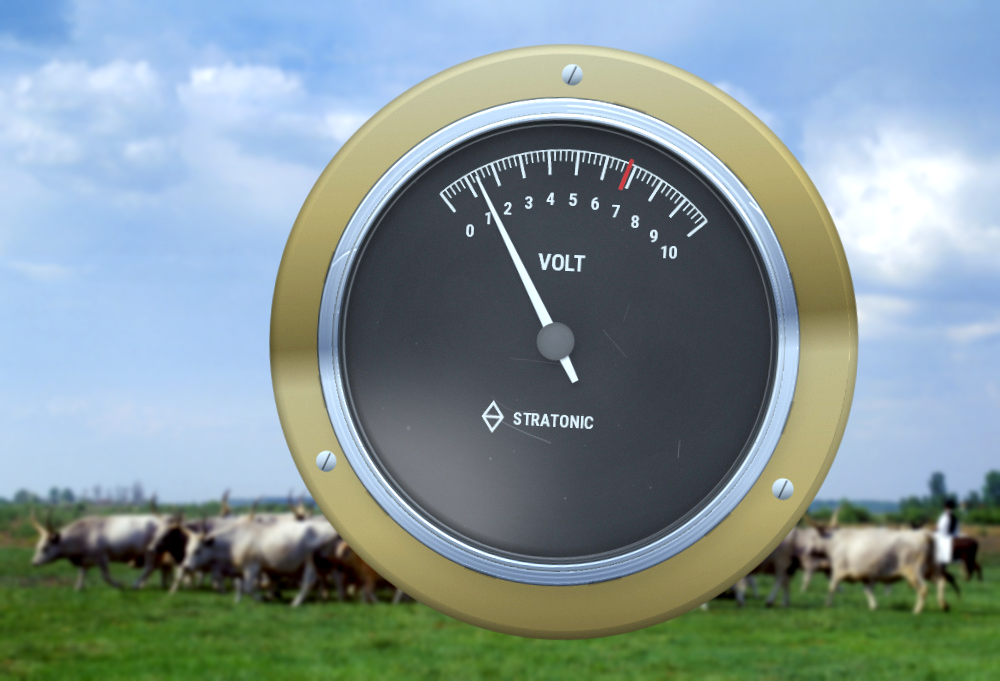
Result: 1.4
